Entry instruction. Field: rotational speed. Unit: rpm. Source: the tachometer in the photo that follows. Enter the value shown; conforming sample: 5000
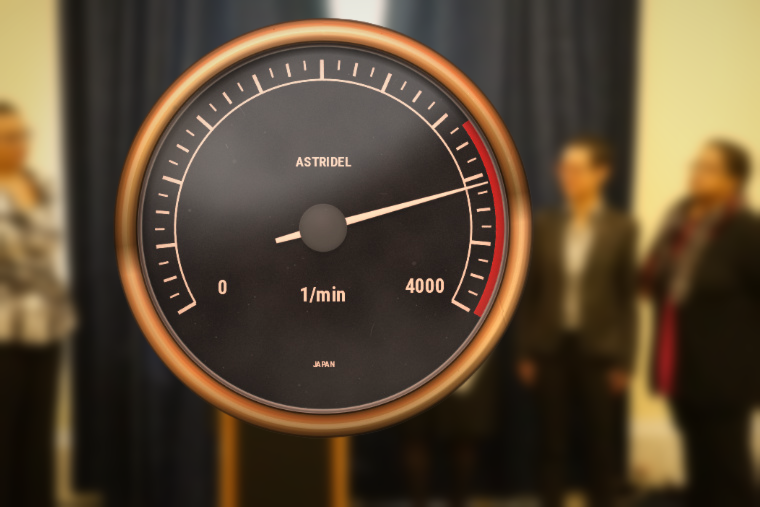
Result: 3250
